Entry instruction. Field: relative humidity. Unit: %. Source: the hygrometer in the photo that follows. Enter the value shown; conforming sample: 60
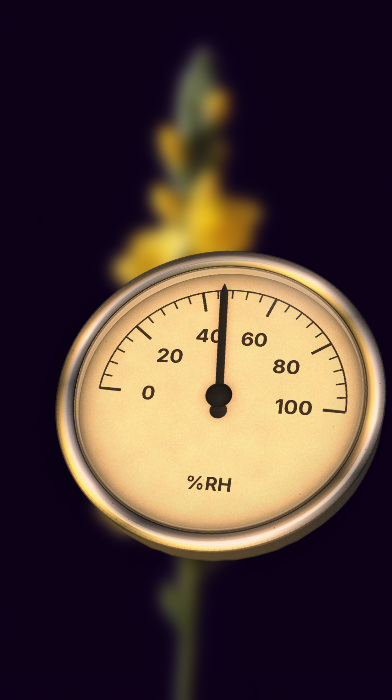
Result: 46
